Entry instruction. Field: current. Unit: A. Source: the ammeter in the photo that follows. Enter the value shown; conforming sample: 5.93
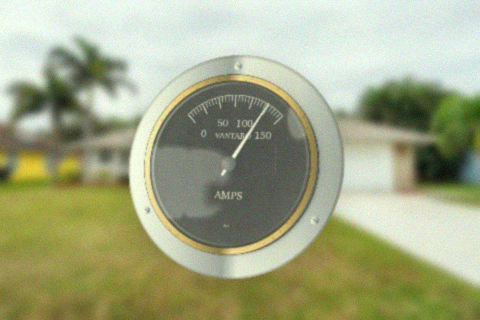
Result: 125
